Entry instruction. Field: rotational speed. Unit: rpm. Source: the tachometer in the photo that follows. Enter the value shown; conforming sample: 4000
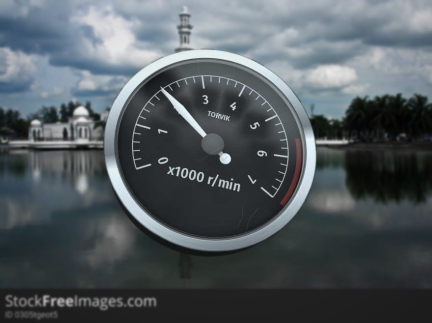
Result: 2000
